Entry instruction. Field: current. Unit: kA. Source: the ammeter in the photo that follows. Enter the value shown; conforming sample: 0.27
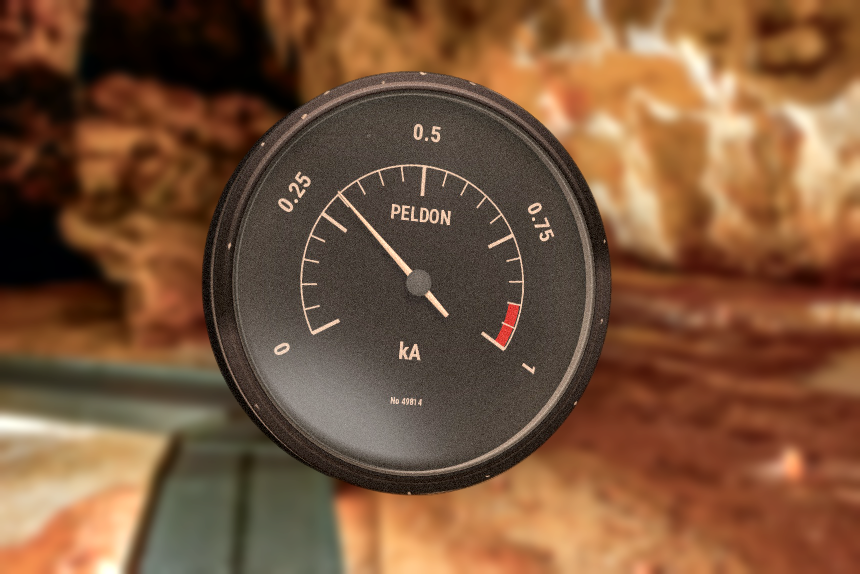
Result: 0.3
